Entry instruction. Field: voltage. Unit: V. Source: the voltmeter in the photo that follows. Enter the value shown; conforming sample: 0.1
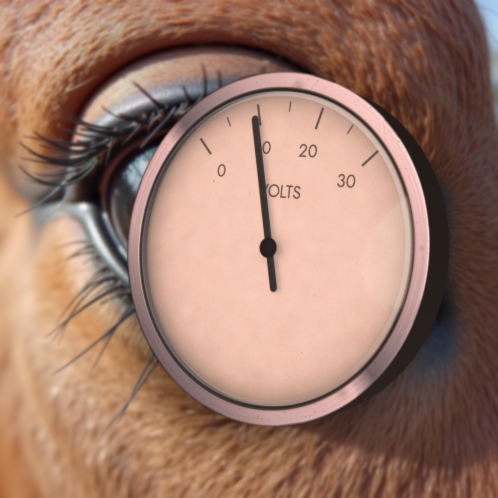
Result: 10
